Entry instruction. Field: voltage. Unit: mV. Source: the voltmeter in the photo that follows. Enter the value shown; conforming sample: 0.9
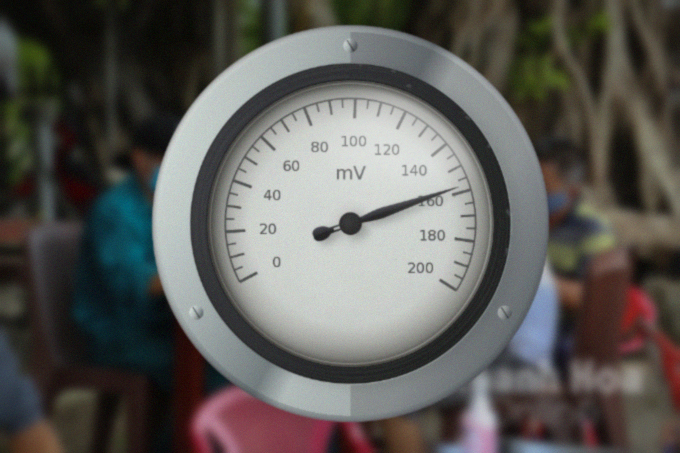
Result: 157.5
